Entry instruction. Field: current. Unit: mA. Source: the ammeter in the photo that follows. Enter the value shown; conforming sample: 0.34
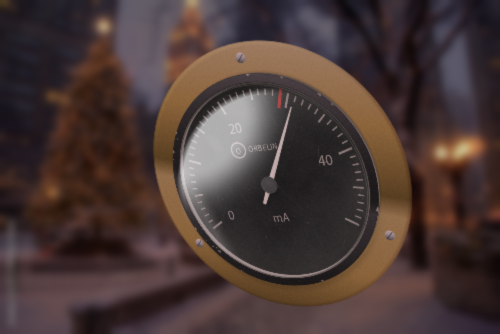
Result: 31
